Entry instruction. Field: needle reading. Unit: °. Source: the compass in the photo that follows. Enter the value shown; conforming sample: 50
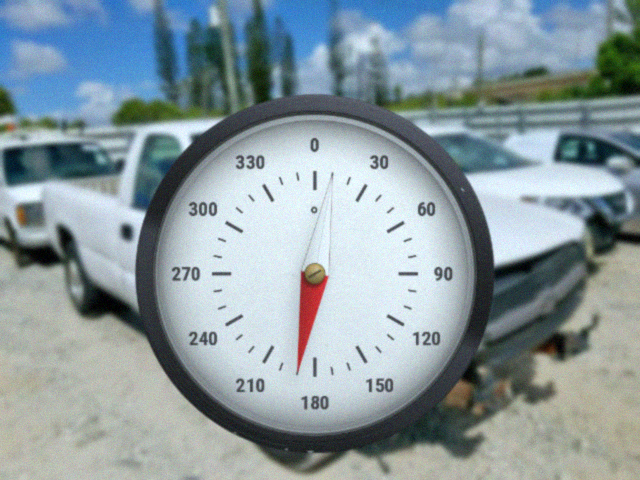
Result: 190
